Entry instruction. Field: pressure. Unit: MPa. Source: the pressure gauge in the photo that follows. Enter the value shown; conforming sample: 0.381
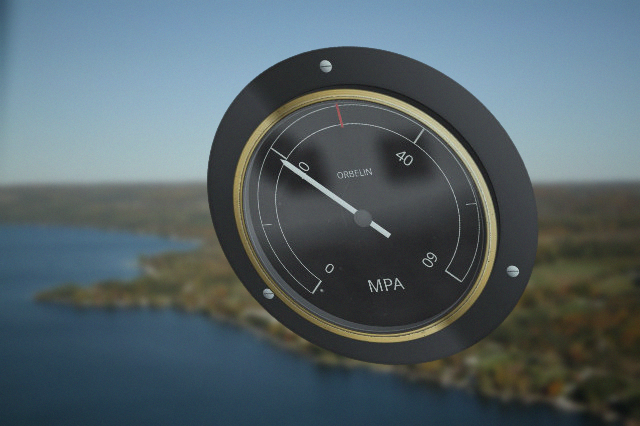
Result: 20
